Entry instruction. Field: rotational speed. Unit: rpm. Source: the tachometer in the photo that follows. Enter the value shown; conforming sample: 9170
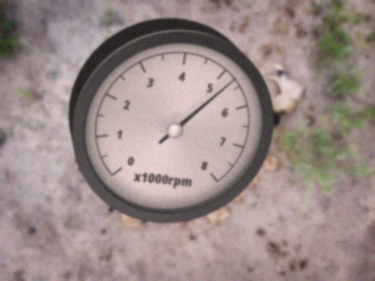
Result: 5250
